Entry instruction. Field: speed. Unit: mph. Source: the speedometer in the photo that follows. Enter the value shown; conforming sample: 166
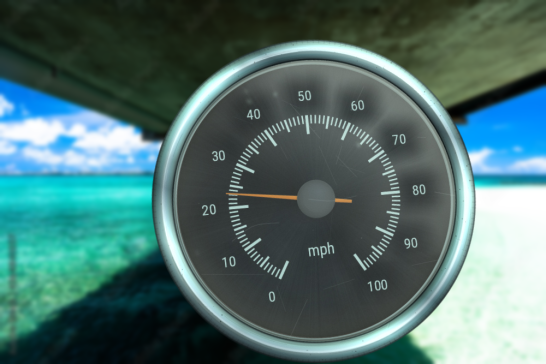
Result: 23
